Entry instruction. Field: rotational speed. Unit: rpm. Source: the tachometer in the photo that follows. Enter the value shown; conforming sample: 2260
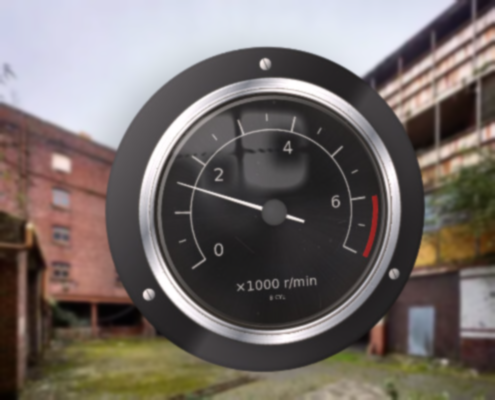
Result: 1500
